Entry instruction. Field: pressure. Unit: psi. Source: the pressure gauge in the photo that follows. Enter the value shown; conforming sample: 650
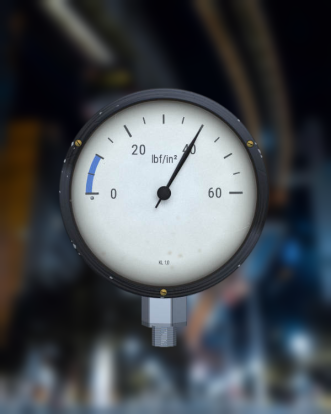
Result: 40
